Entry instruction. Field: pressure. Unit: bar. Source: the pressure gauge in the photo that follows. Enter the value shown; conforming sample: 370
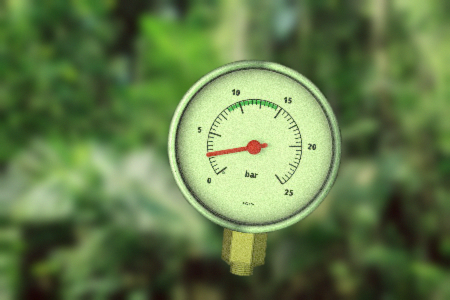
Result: 2.5
